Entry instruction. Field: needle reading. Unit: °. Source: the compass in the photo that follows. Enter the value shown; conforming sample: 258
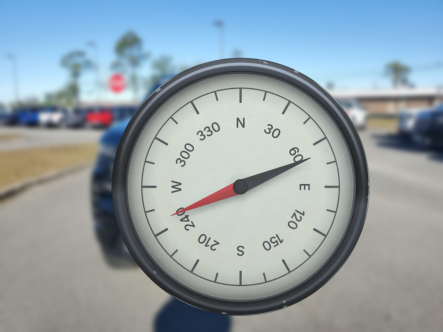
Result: 247.5
